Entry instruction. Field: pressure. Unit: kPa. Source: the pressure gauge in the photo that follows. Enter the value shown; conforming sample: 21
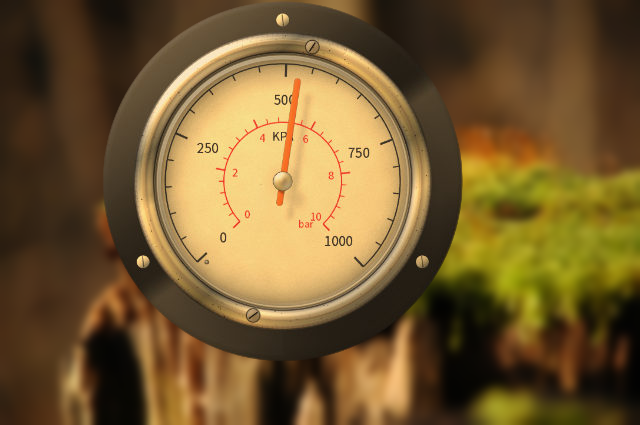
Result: 525
